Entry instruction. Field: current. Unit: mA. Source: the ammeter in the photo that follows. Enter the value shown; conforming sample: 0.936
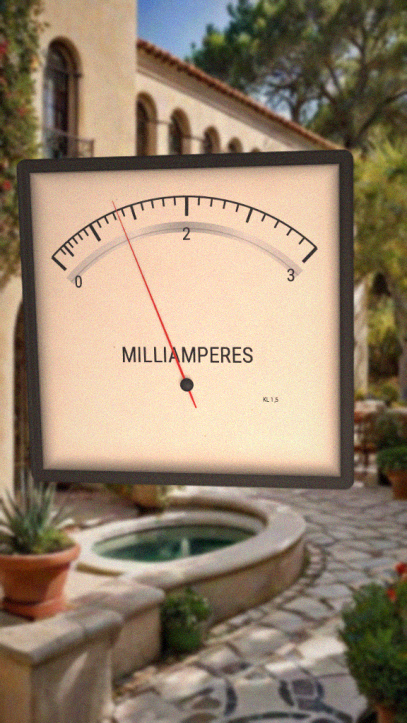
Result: 1.35
